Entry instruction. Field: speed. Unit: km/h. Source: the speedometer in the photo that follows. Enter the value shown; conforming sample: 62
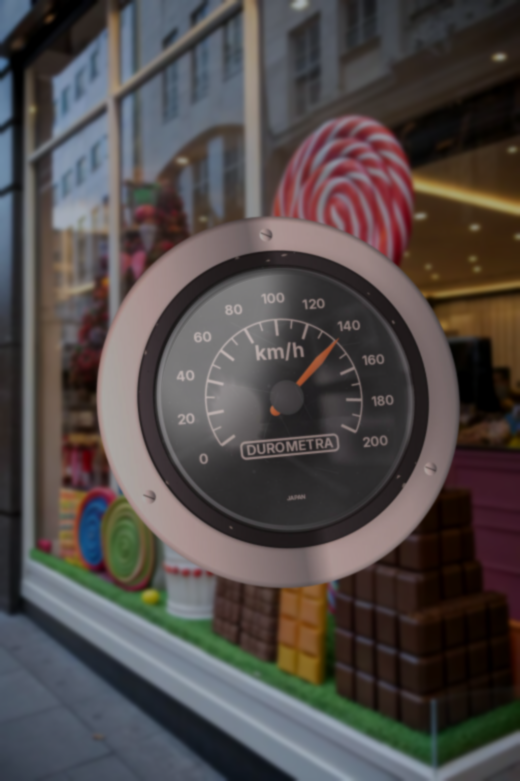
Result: 140
